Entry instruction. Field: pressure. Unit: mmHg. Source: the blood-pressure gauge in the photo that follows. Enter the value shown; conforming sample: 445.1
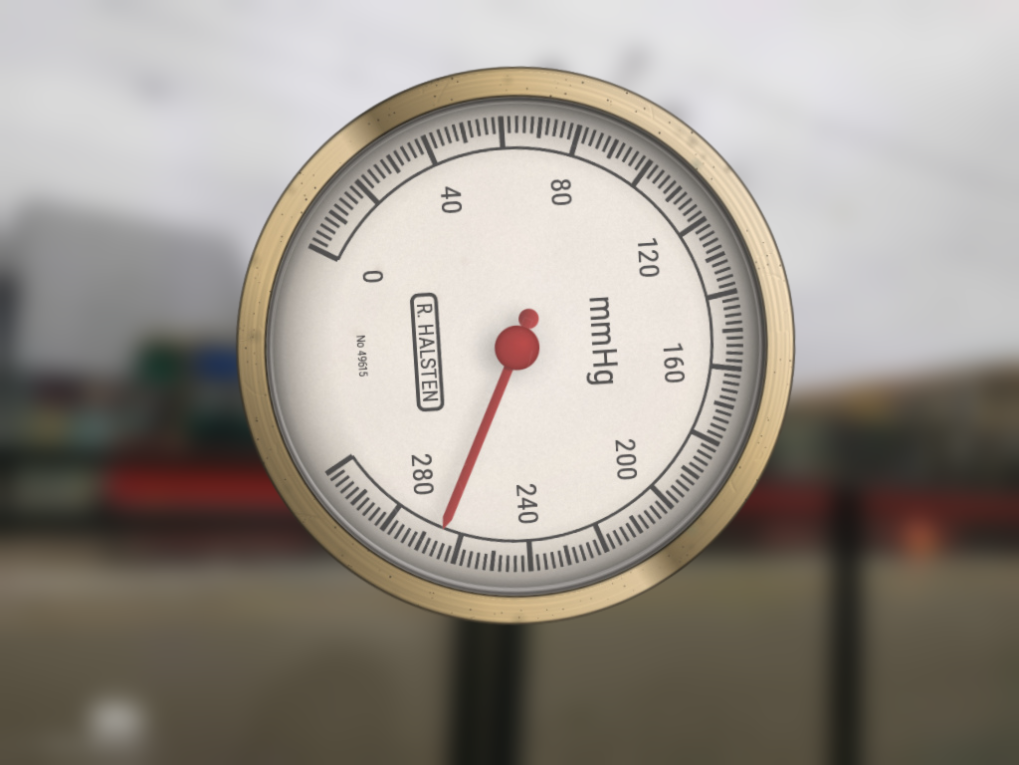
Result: 266
